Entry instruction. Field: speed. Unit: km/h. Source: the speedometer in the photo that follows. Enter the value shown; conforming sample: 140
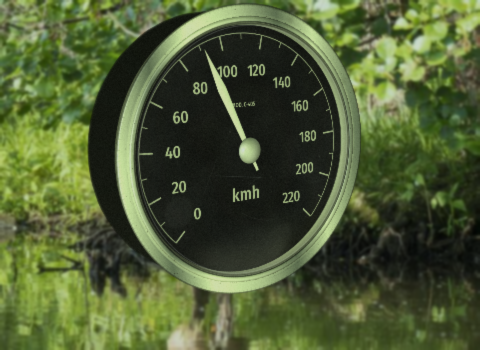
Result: 90
